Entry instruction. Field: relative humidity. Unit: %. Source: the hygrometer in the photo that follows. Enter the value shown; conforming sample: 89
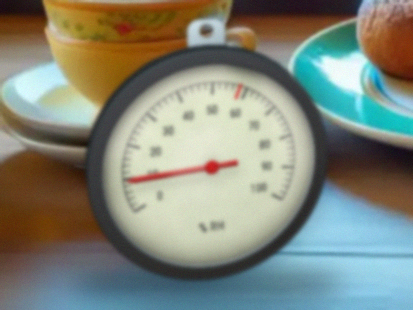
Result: 10
